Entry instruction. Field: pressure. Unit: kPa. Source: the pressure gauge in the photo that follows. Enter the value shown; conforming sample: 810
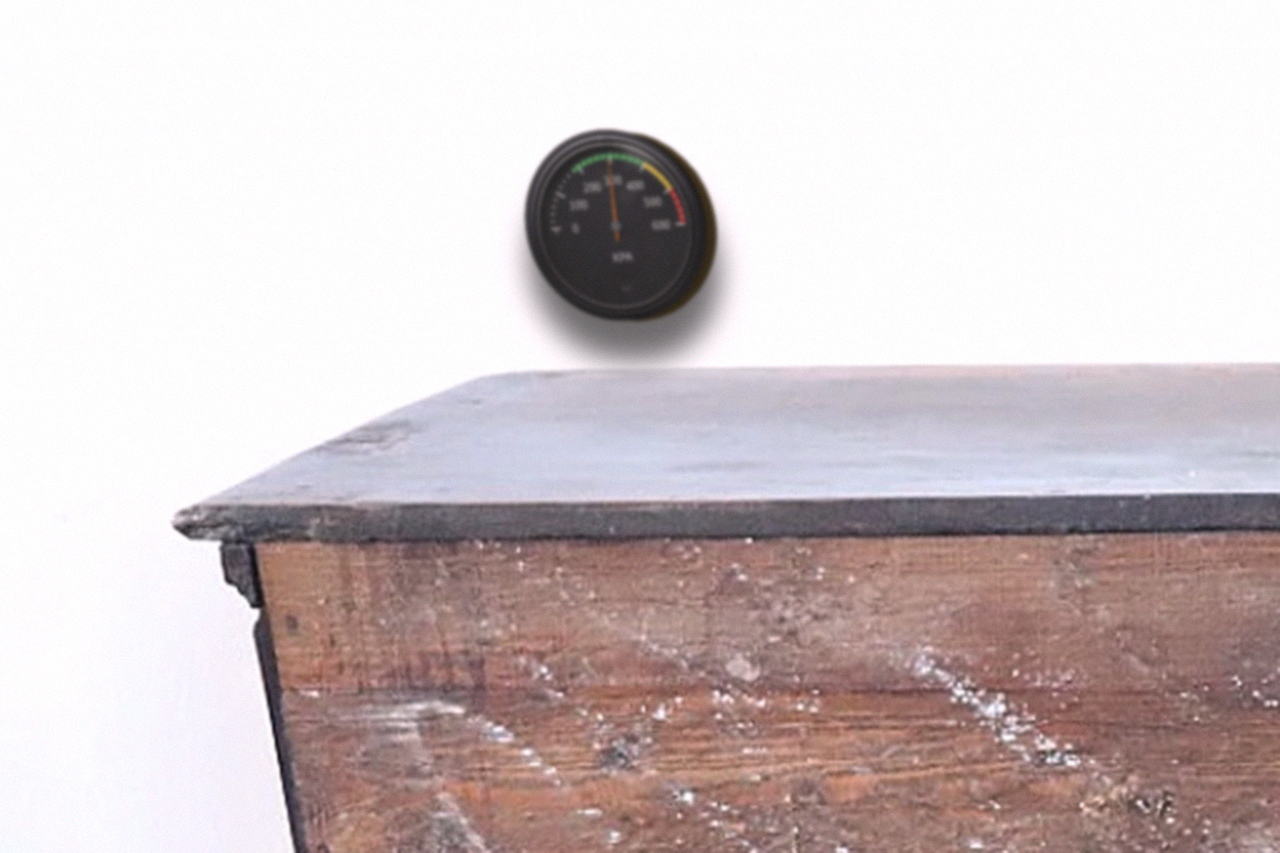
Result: 300
